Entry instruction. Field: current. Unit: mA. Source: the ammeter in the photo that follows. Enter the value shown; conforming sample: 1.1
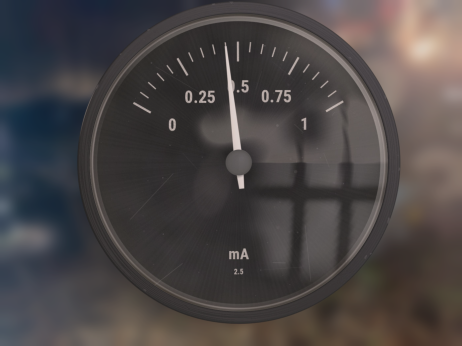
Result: 0.45
